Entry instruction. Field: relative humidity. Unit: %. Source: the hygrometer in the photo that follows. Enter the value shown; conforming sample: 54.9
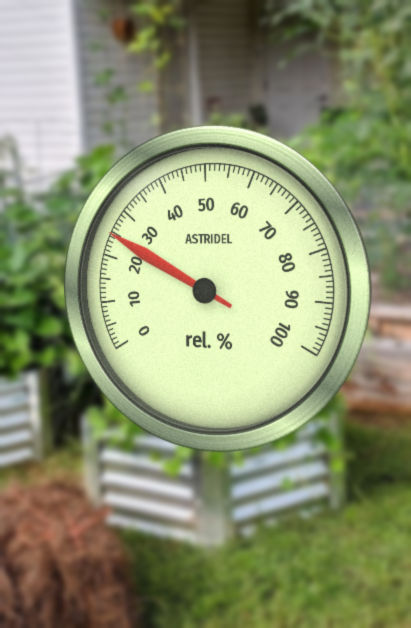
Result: 25
